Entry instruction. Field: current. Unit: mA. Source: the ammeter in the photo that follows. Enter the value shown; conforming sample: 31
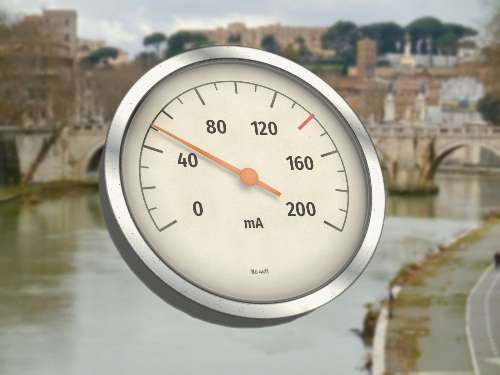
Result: 50
